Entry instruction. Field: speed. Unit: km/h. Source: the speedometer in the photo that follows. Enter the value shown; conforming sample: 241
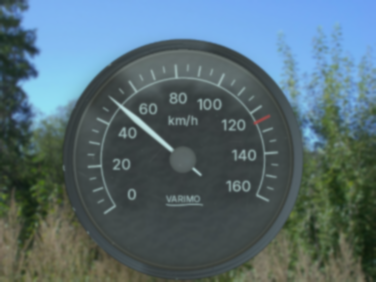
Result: 50
